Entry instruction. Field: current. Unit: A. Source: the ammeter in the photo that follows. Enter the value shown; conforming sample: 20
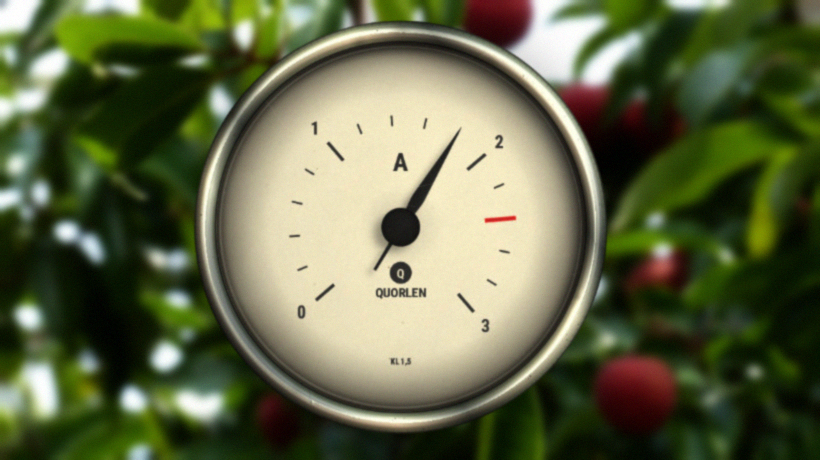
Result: 1.8
